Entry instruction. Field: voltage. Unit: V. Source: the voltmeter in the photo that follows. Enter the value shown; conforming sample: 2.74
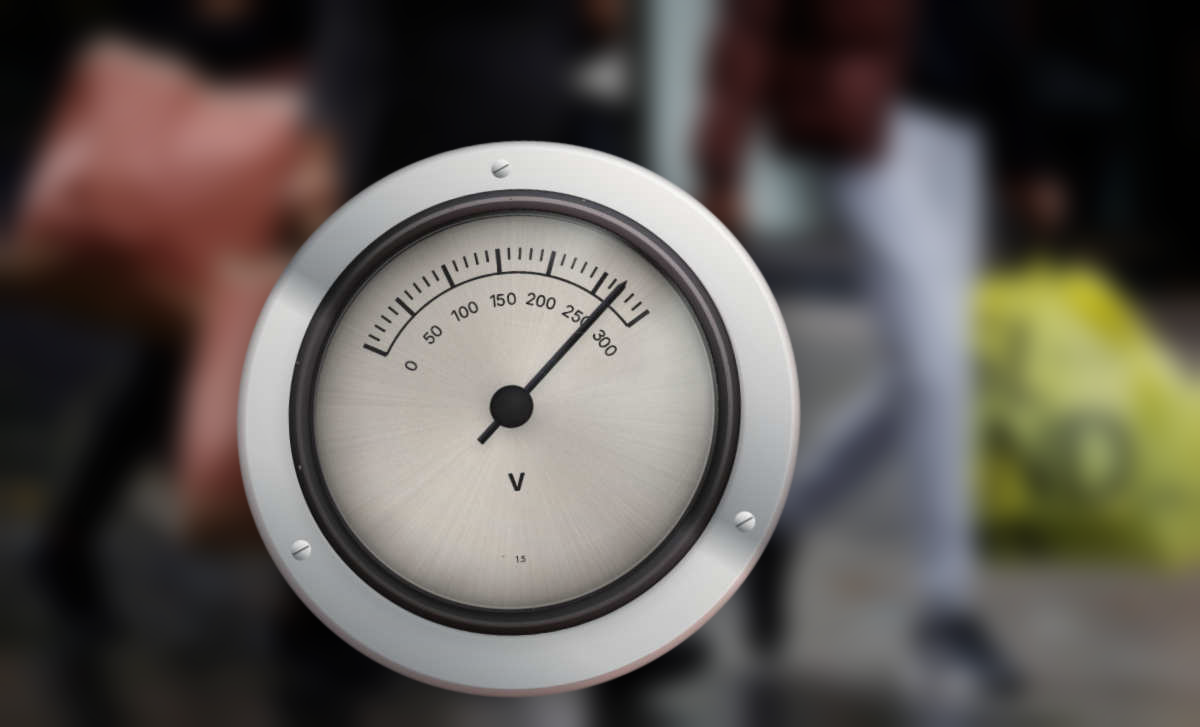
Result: 270
